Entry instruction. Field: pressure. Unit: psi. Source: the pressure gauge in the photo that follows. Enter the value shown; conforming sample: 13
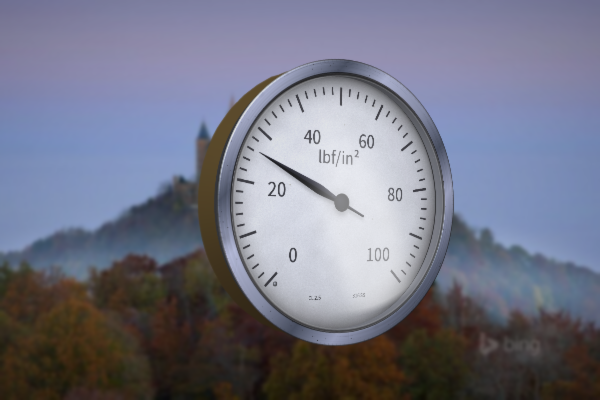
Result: 26
